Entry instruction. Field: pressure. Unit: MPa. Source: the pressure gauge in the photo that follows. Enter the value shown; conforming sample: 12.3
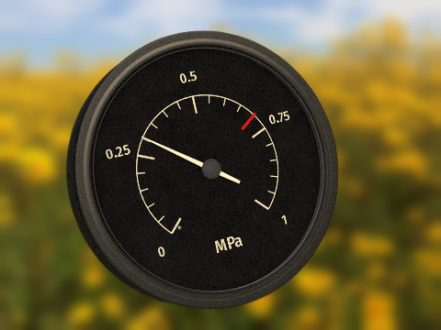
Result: 0.3
